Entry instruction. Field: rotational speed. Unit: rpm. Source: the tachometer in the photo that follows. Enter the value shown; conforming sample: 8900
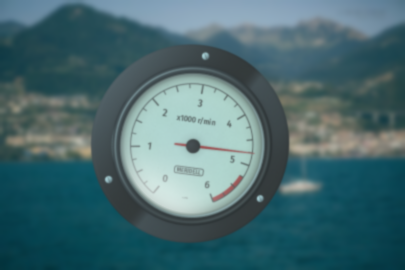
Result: 4750
